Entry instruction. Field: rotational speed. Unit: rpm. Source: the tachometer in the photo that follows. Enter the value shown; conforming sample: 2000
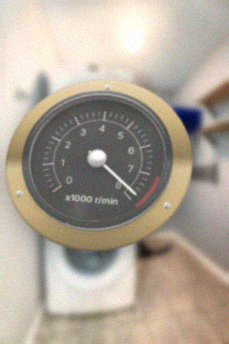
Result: 7800
